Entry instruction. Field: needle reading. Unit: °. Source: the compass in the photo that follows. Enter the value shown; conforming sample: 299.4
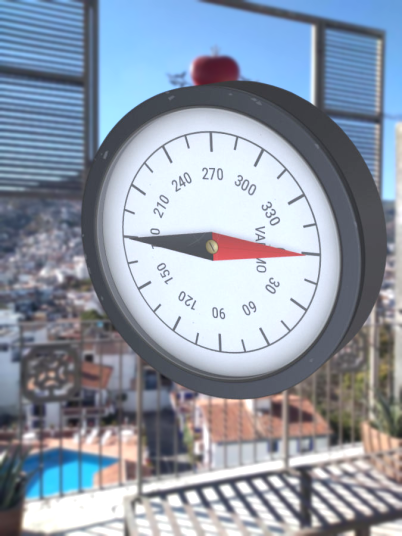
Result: 0
